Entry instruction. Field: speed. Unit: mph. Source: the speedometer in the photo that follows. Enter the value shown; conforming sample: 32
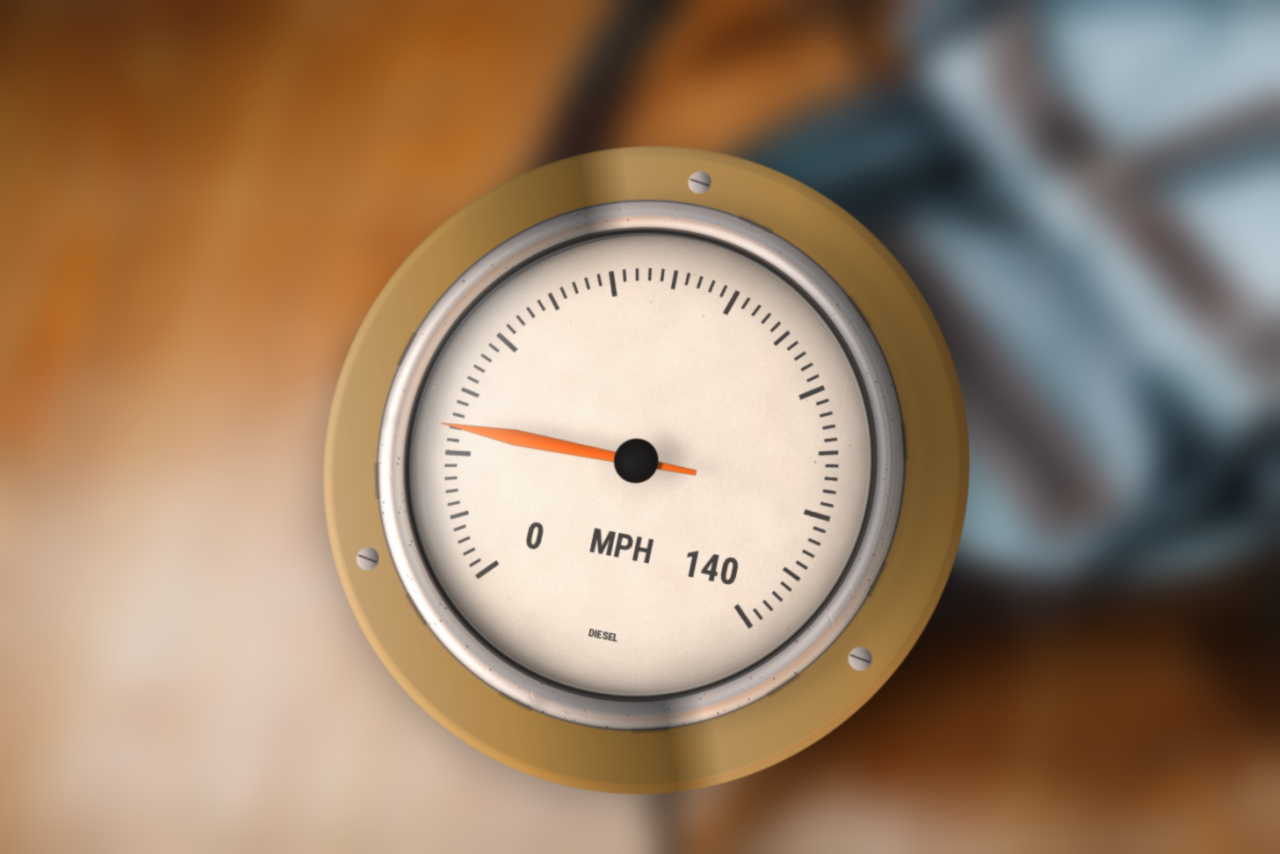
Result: 24
